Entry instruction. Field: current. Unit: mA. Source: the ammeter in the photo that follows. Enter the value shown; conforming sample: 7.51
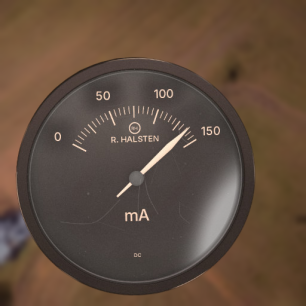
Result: 135
